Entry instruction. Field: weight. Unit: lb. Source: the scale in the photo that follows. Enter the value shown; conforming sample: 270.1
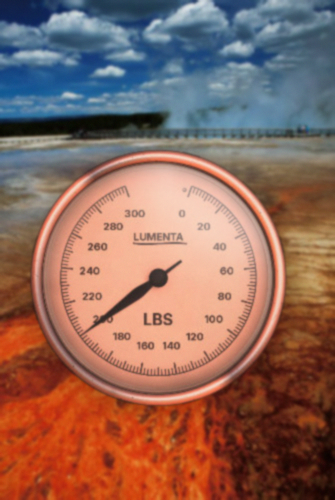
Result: 200
